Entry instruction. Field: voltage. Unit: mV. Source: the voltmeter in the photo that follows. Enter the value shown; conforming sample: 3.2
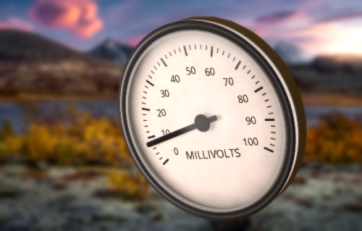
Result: 8
